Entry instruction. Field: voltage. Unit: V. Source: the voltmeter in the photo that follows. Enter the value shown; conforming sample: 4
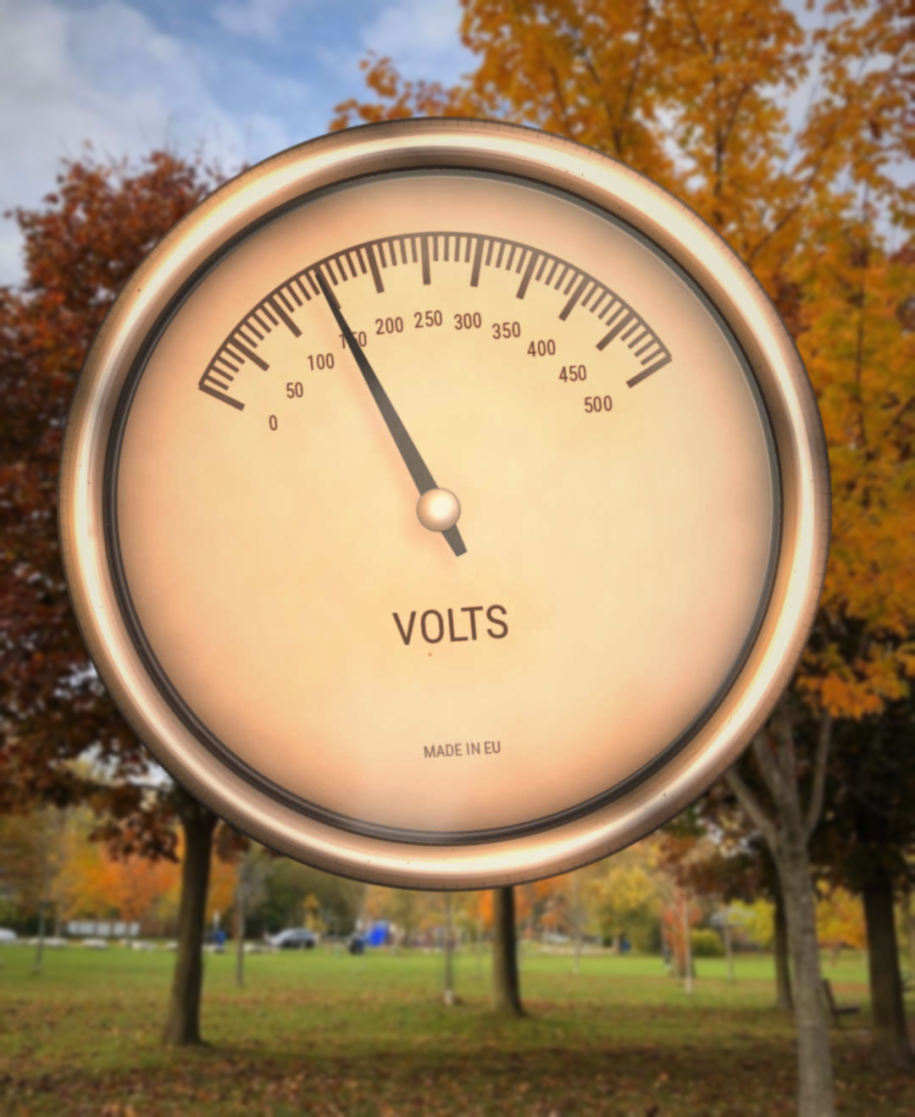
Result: 150
